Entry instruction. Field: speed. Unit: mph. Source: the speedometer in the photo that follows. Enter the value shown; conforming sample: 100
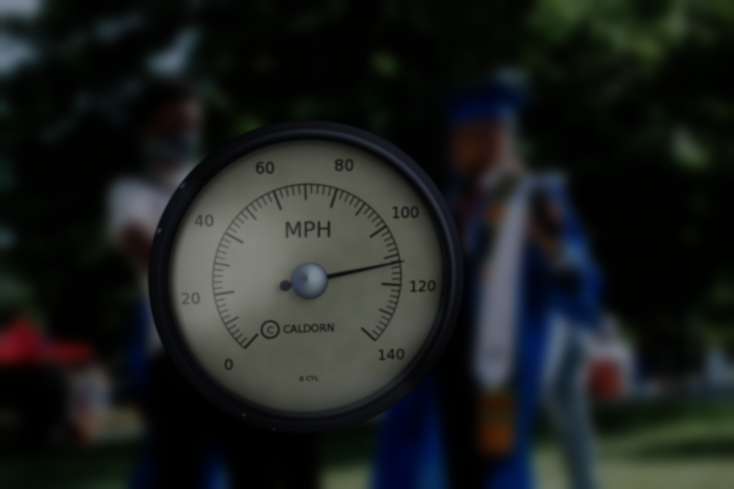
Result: 112
